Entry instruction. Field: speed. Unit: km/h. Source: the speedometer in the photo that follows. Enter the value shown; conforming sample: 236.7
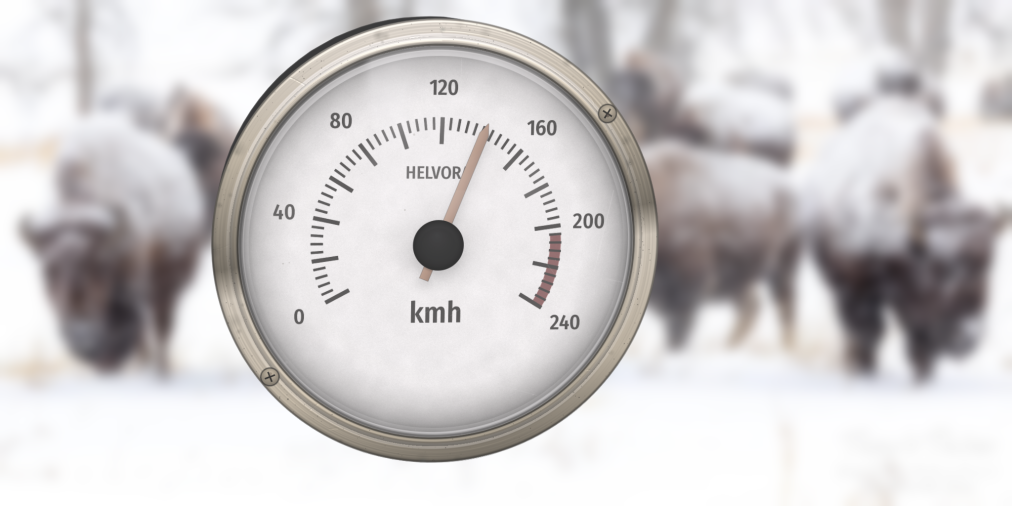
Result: 140
